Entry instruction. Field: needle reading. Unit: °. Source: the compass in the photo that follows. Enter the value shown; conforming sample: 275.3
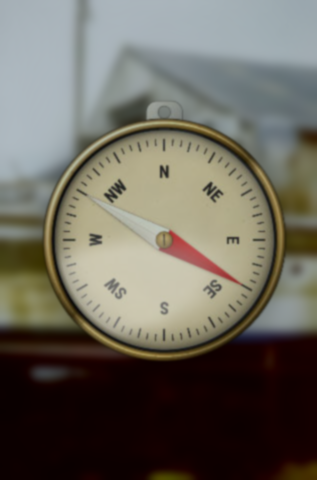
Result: 120
